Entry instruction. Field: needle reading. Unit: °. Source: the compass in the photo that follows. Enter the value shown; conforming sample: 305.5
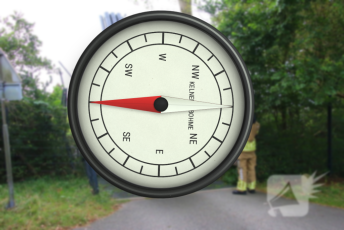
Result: 180
